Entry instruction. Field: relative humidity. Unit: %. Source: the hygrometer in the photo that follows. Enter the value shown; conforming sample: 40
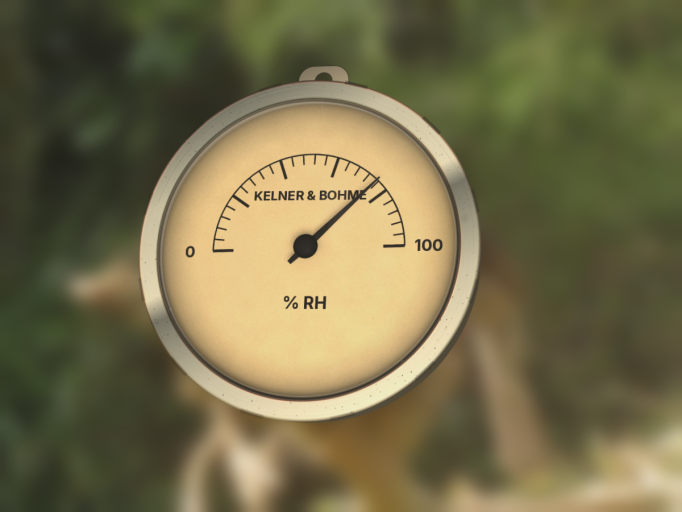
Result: 76
